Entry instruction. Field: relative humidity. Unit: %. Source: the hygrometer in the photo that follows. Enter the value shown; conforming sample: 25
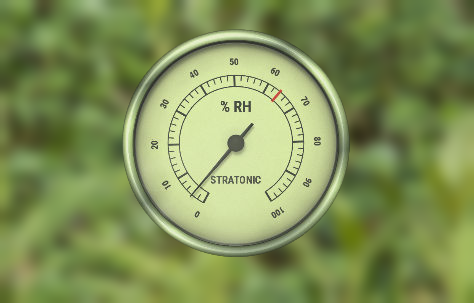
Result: 4
